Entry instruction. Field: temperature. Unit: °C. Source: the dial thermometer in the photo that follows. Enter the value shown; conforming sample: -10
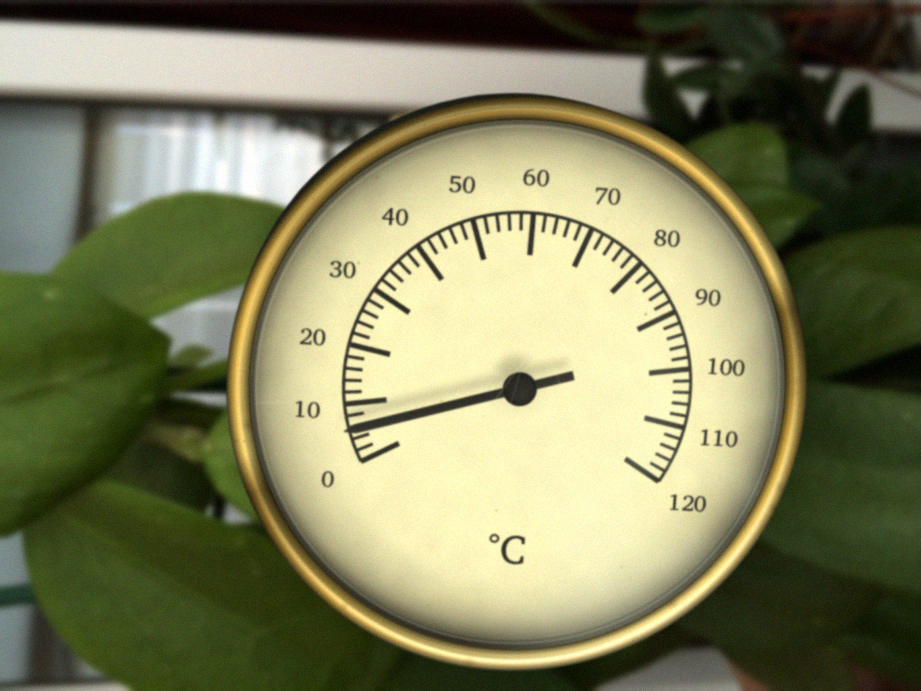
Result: 6
